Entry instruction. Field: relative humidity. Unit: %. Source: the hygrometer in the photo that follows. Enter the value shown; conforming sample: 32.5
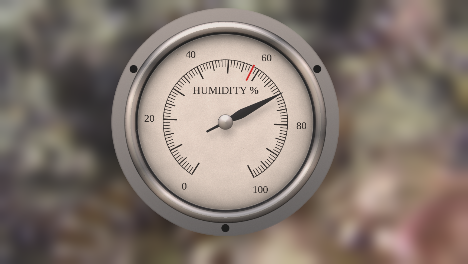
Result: 70
